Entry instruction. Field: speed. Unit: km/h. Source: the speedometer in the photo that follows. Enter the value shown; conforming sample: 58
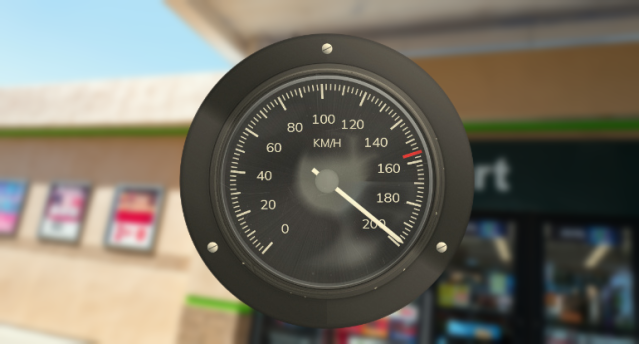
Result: 198
